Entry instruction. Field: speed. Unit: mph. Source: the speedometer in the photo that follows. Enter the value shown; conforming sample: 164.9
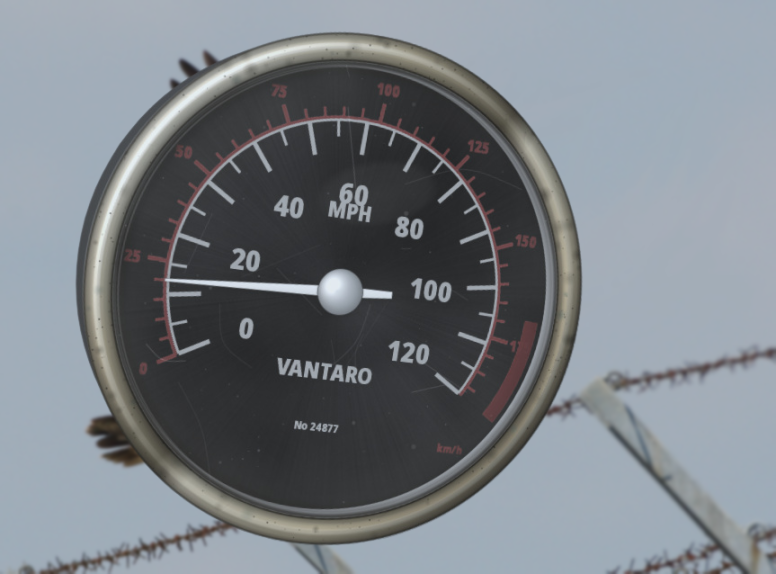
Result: 12.5
